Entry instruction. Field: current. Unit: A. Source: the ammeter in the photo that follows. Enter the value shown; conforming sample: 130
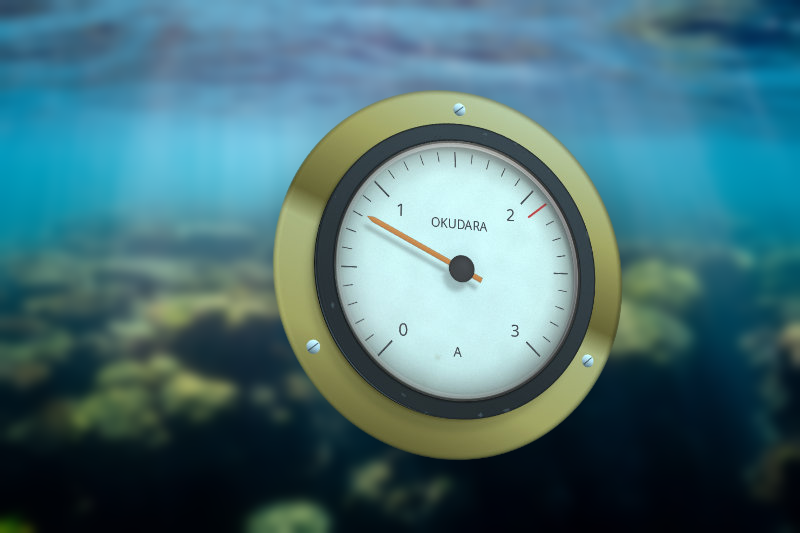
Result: 0.8
